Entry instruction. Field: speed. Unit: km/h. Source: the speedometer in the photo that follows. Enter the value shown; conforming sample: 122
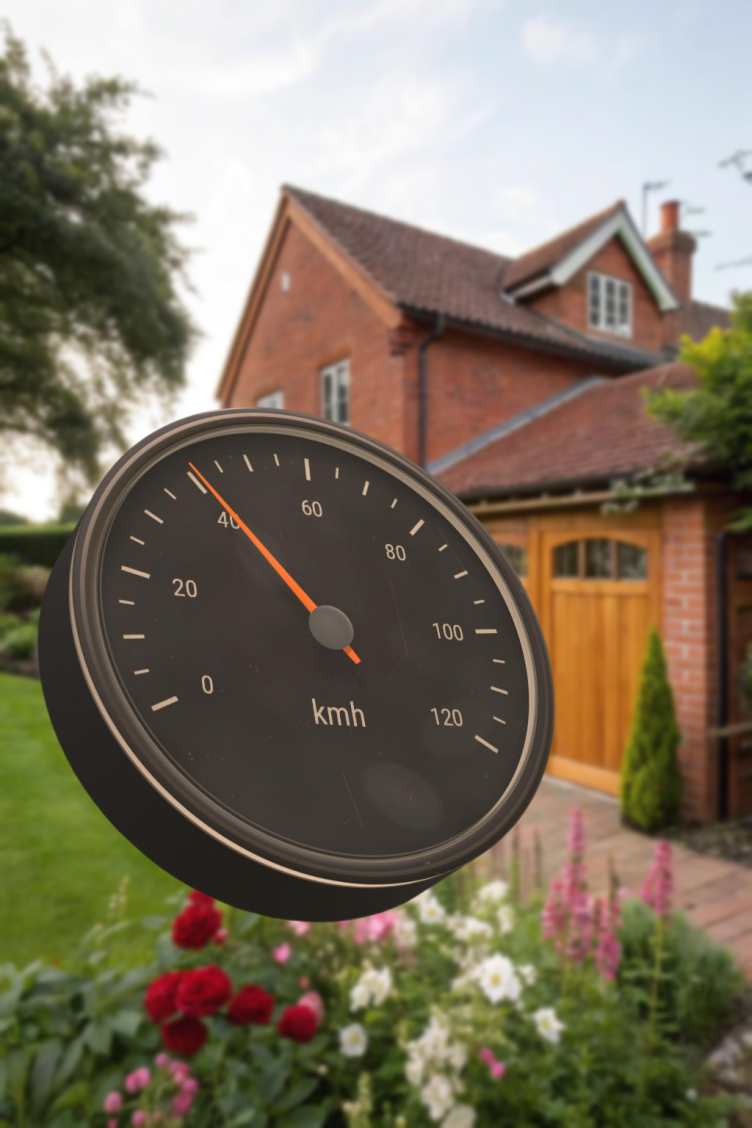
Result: 40
